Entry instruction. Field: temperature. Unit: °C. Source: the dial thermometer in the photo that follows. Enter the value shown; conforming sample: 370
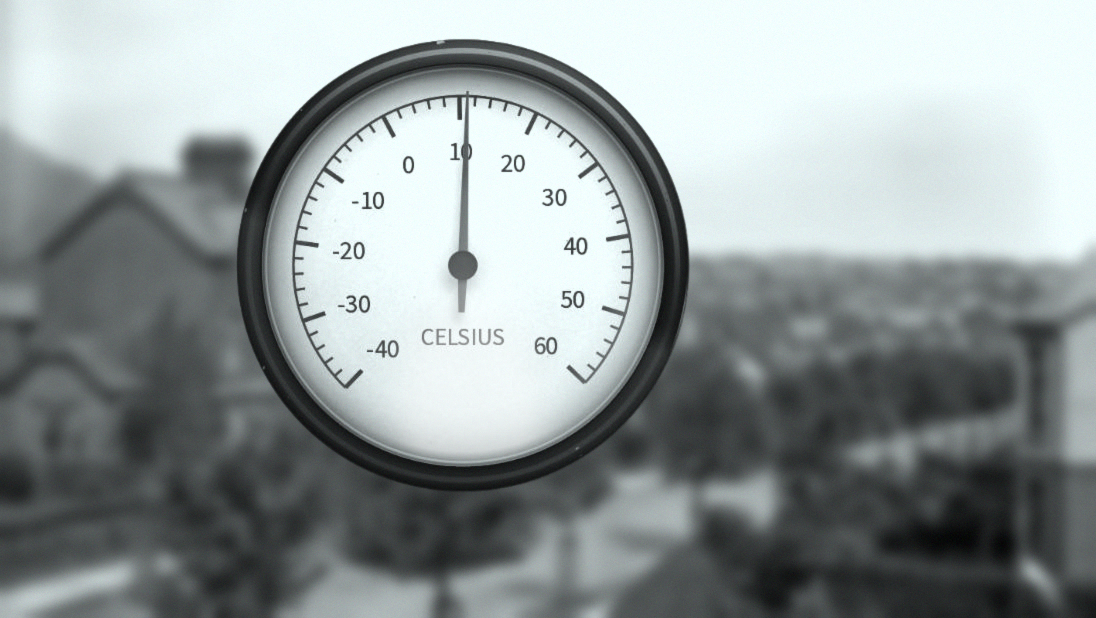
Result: 11
